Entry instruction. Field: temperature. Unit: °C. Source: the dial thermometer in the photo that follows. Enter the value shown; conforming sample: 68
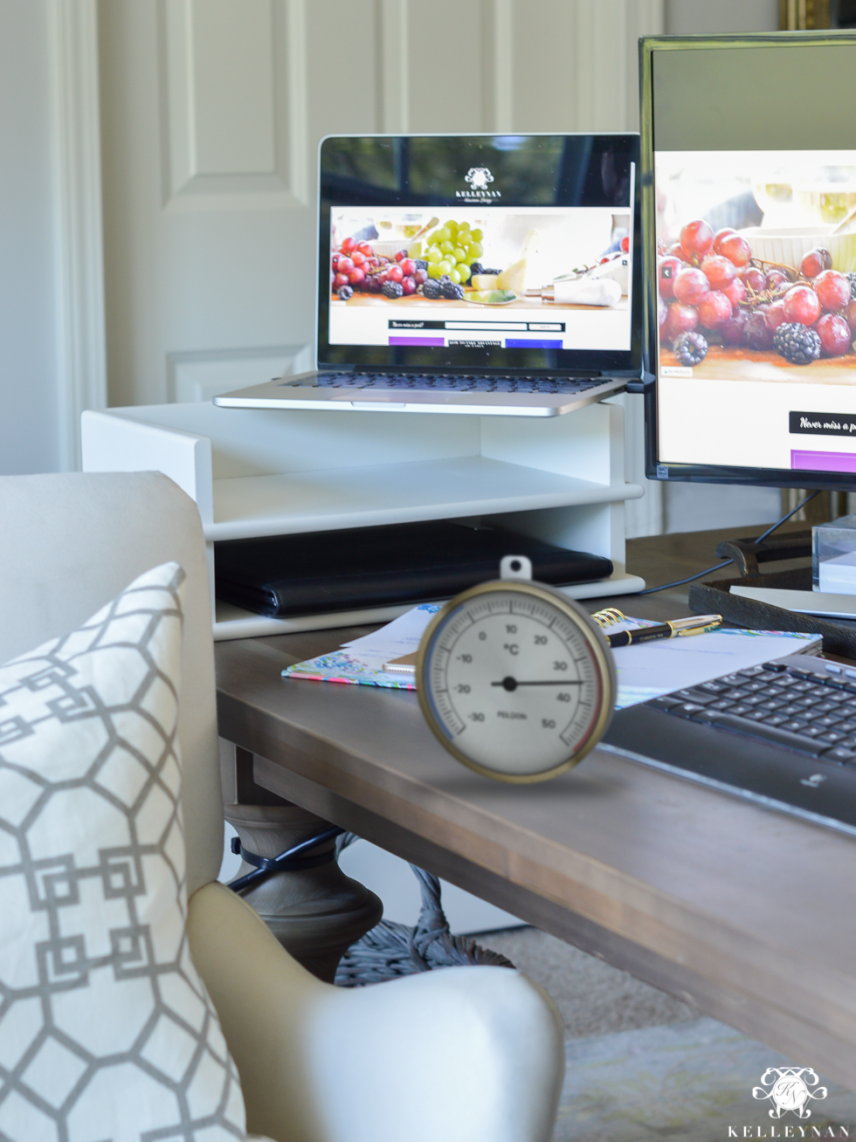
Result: 35
